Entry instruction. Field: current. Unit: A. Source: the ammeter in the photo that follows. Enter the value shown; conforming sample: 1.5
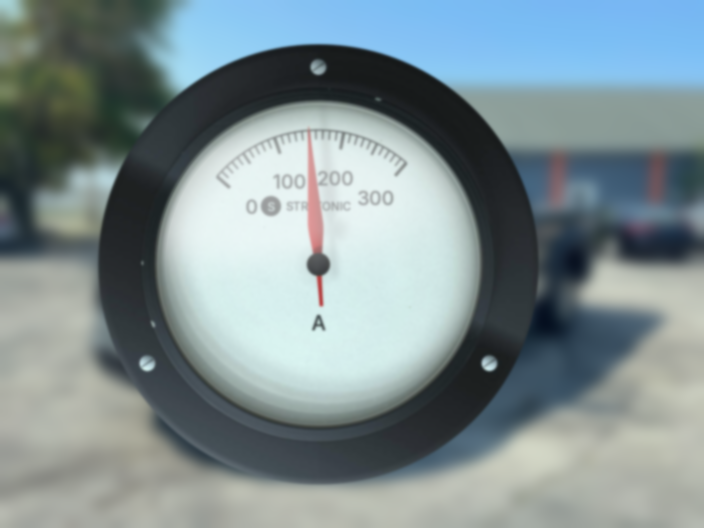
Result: 150
